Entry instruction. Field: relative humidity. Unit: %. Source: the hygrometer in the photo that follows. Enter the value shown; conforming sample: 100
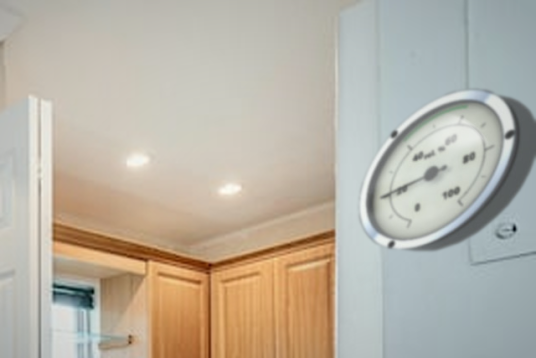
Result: 20
